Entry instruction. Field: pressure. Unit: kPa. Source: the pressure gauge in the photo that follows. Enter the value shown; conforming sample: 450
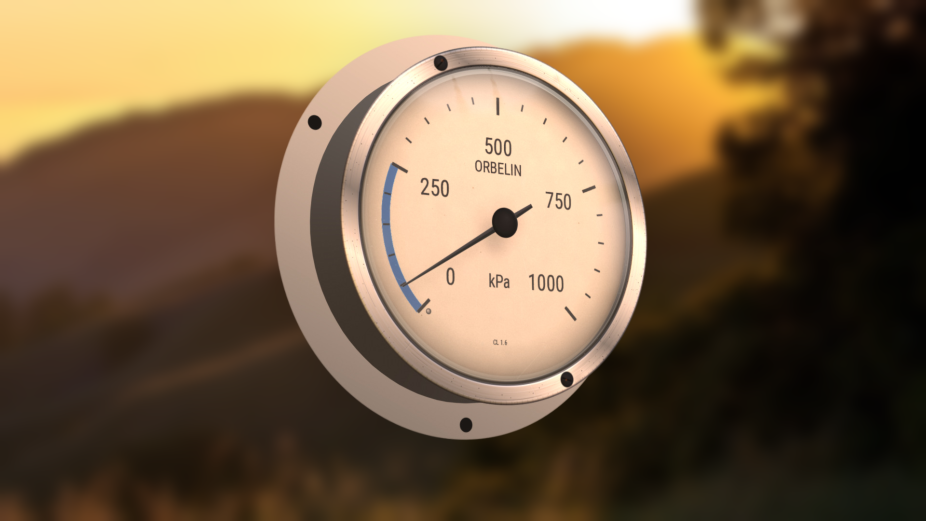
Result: 50
